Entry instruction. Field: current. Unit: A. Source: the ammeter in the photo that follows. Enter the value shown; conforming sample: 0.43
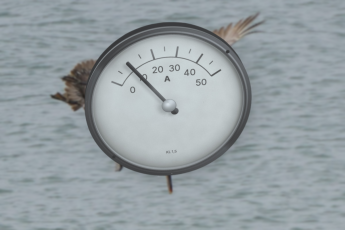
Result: 10
